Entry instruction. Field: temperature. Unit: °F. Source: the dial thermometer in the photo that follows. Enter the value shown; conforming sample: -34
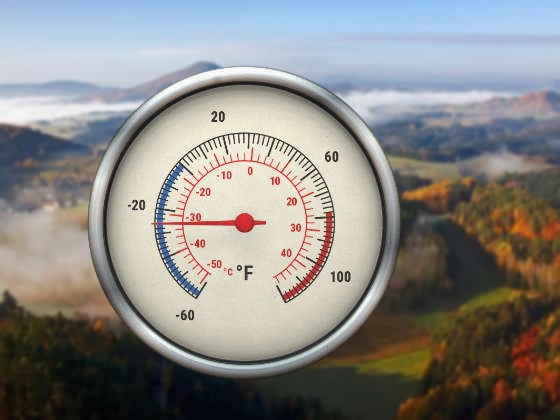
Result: -26
